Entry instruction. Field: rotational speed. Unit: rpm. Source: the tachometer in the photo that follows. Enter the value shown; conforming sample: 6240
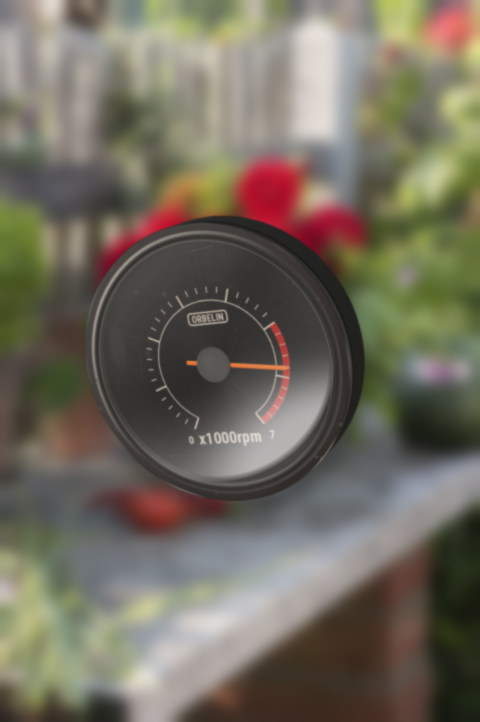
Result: 5800
